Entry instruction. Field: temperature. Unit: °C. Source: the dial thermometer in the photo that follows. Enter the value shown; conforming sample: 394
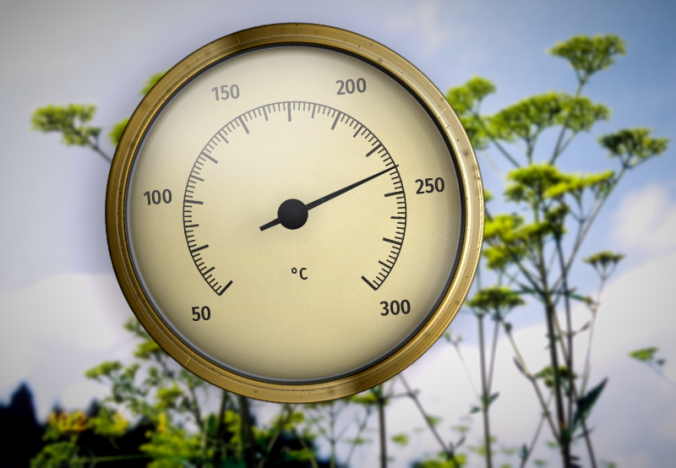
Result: 237.5
